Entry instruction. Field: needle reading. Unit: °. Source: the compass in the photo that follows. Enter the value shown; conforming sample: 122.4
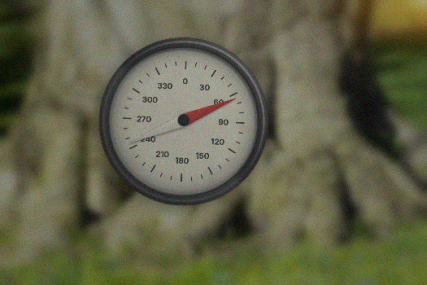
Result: 65
